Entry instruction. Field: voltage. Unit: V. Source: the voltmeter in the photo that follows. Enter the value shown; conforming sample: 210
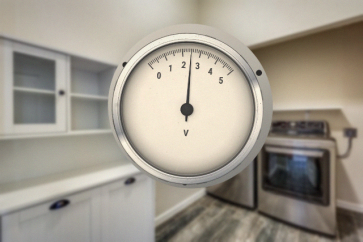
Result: 2.5
